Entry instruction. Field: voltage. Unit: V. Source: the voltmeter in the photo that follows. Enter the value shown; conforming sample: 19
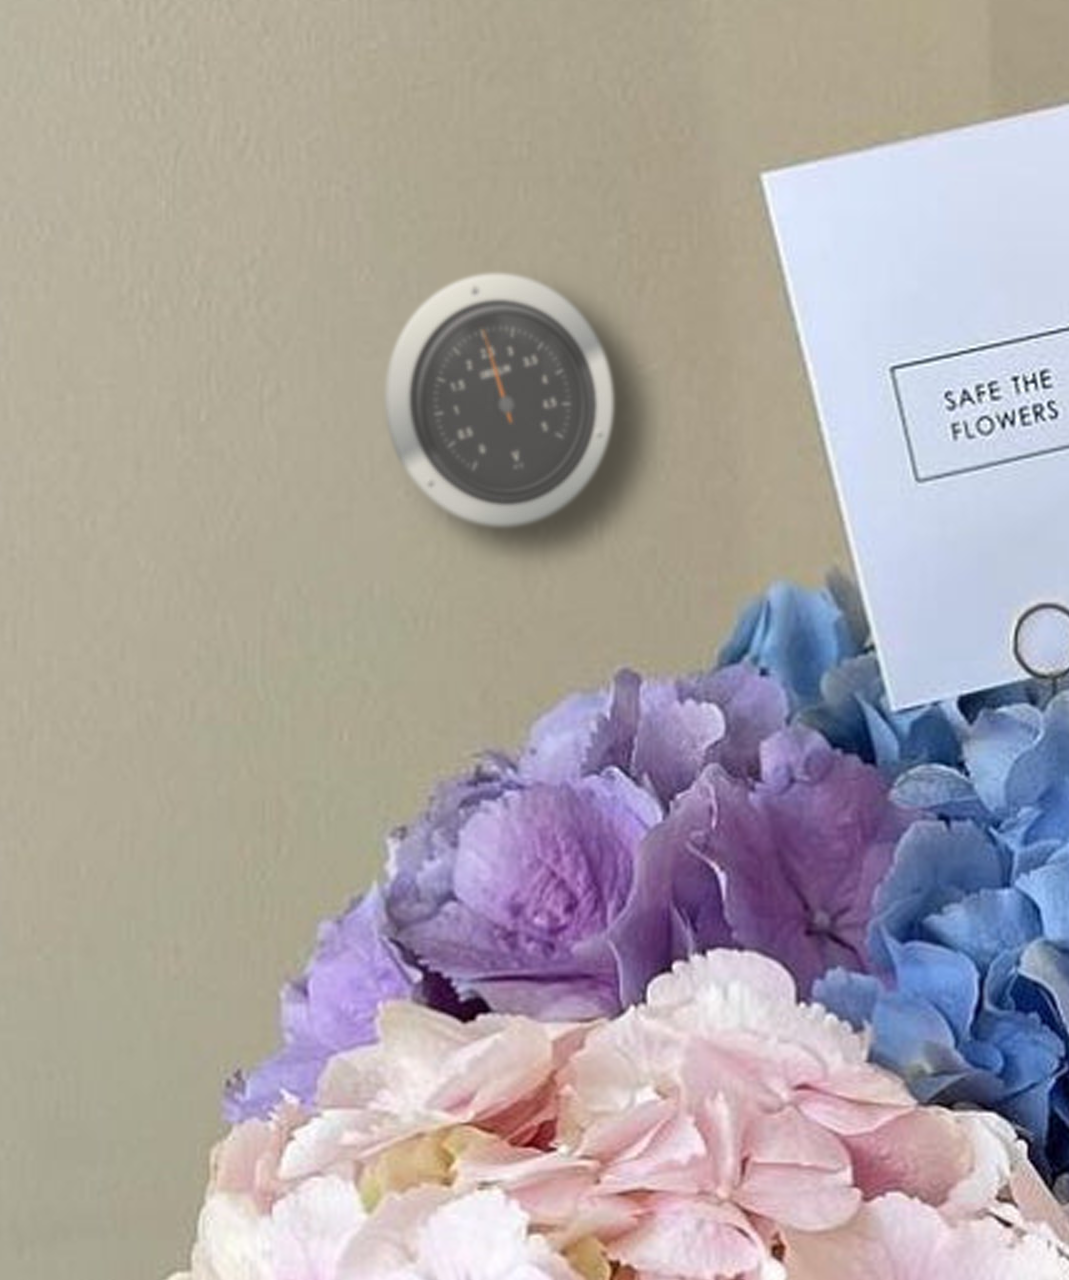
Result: 2.5
